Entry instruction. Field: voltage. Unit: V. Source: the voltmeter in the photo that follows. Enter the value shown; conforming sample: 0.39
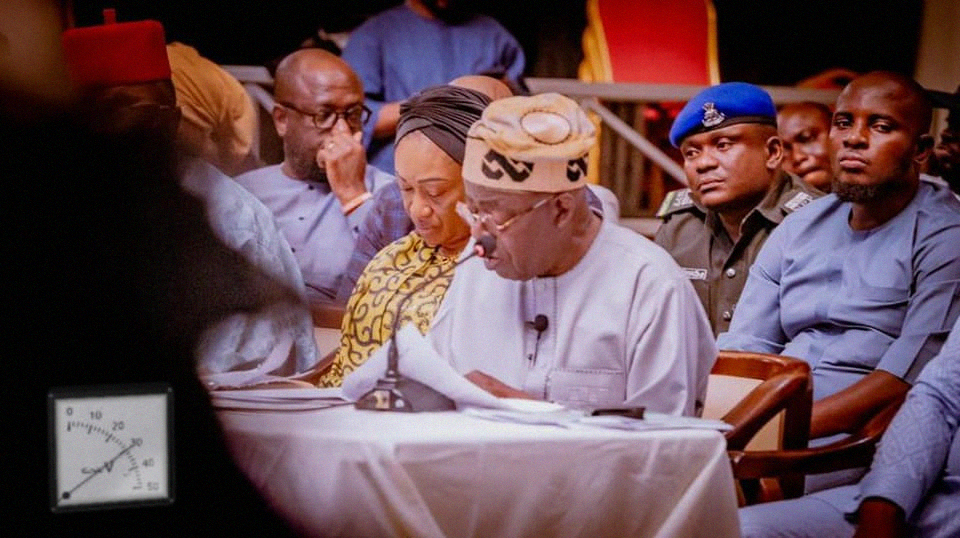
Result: 30
